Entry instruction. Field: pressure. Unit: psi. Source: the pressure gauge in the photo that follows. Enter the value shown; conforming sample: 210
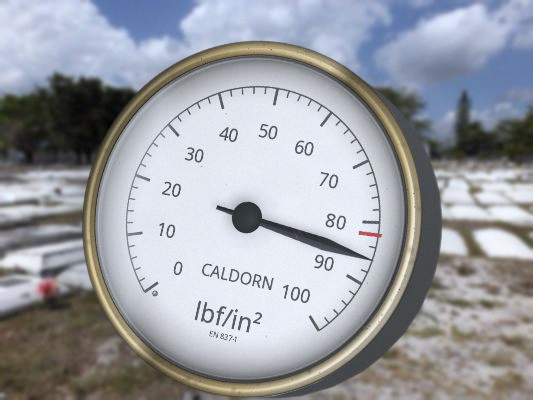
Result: 86
